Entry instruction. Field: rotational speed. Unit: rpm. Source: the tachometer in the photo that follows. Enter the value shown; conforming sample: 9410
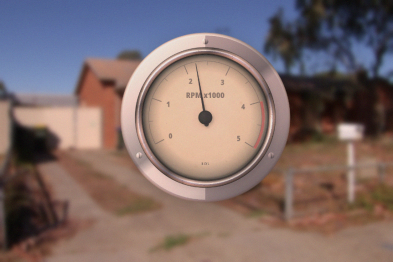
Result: 2250
